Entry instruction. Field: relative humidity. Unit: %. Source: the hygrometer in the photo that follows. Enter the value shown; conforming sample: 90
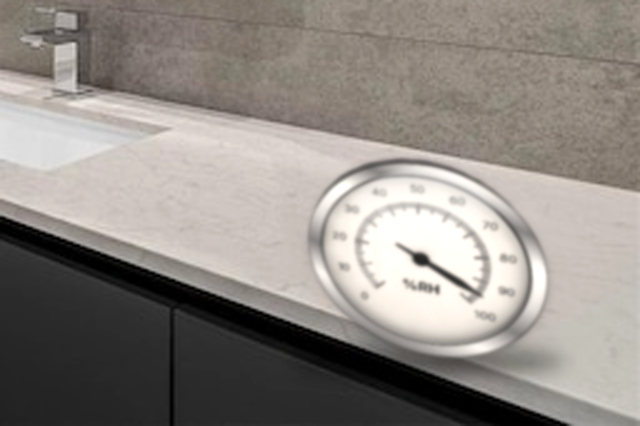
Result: 95
